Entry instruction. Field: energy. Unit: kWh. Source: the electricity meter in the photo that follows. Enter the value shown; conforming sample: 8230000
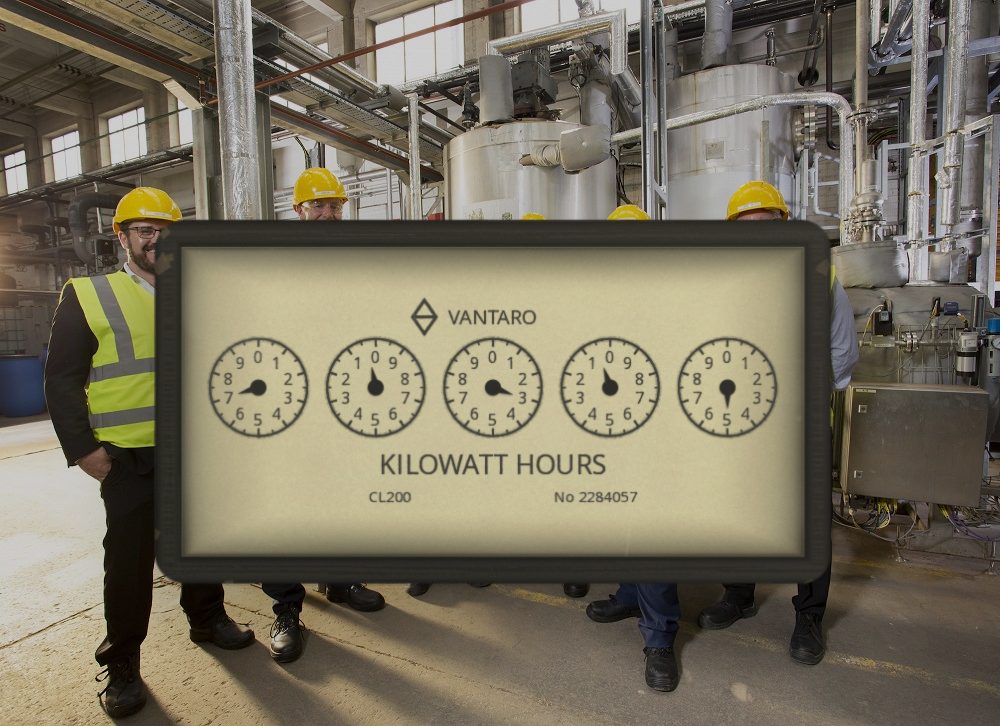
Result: 70305
